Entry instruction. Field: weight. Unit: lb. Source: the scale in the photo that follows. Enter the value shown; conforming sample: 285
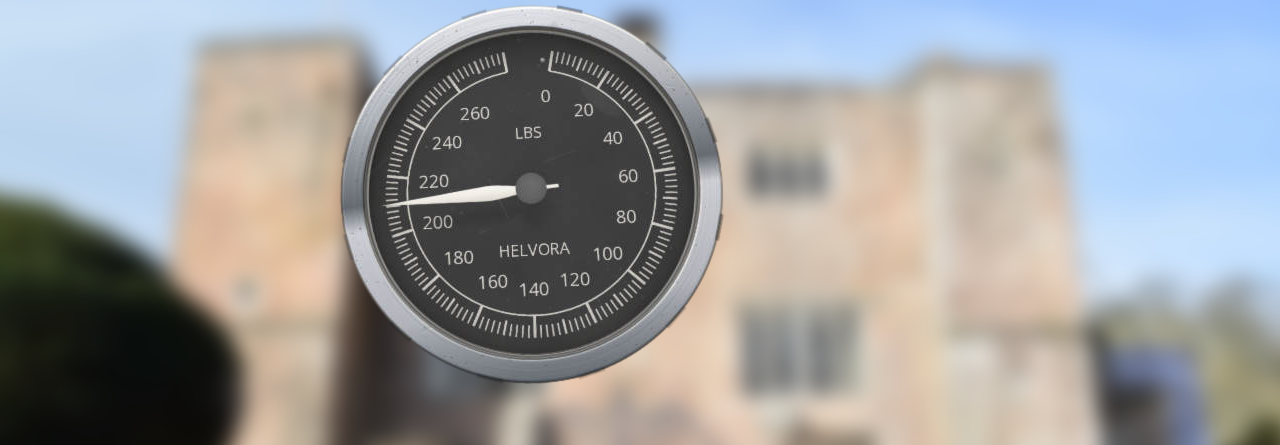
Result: 210
